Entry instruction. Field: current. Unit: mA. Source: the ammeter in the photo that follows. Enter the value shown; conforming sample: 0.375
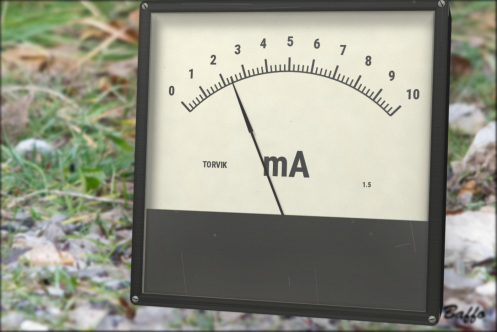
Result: 2.4
